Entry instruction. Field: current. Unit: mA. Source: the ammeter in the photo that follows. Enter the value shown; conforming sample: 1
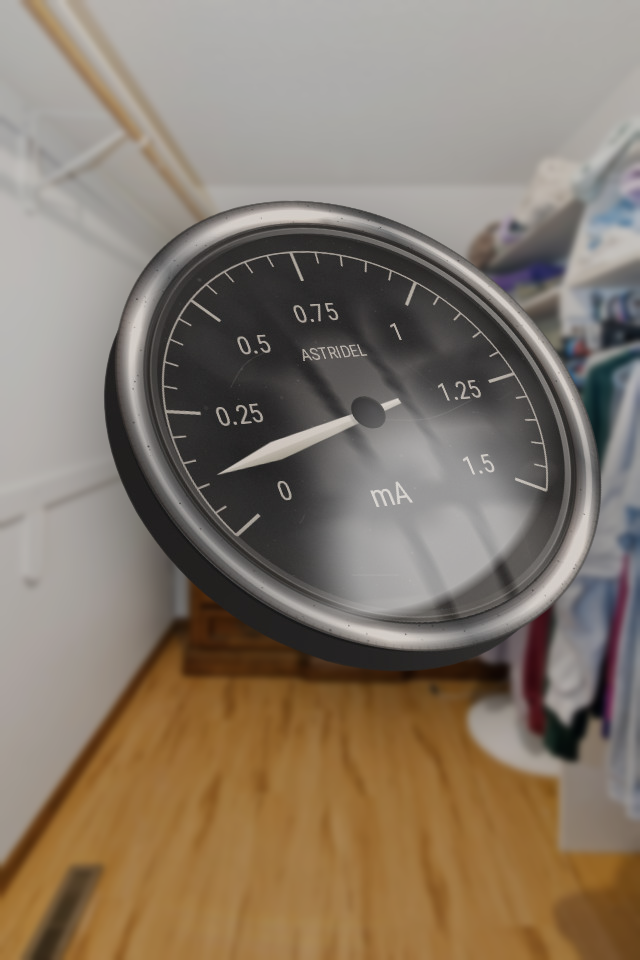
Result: 0.1
